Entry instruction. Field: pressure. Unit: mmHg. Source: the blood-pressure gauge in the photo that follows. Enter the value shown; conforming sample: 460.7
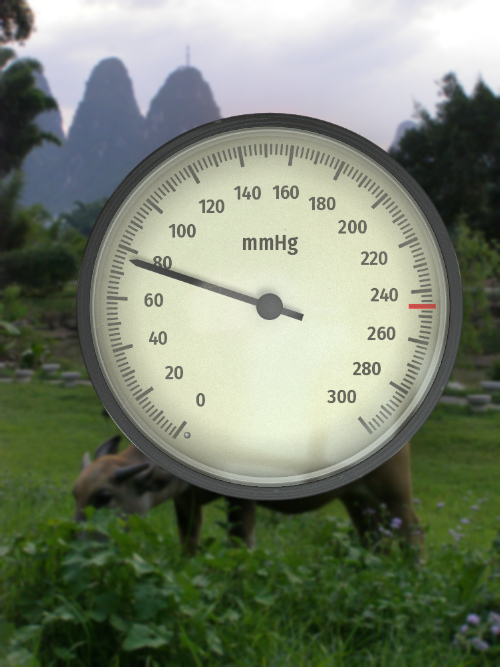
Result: 76
